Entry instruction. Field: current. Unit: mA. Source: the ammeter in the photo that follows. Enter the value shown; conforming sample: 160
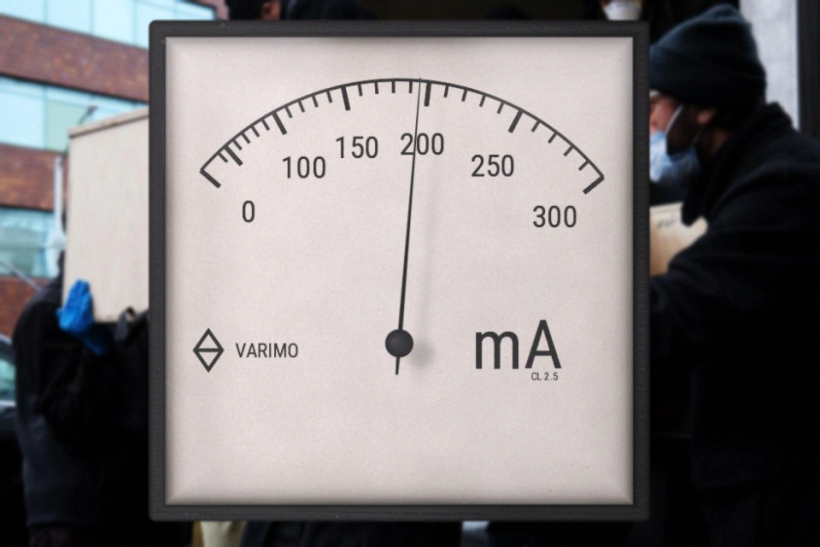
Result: 195
